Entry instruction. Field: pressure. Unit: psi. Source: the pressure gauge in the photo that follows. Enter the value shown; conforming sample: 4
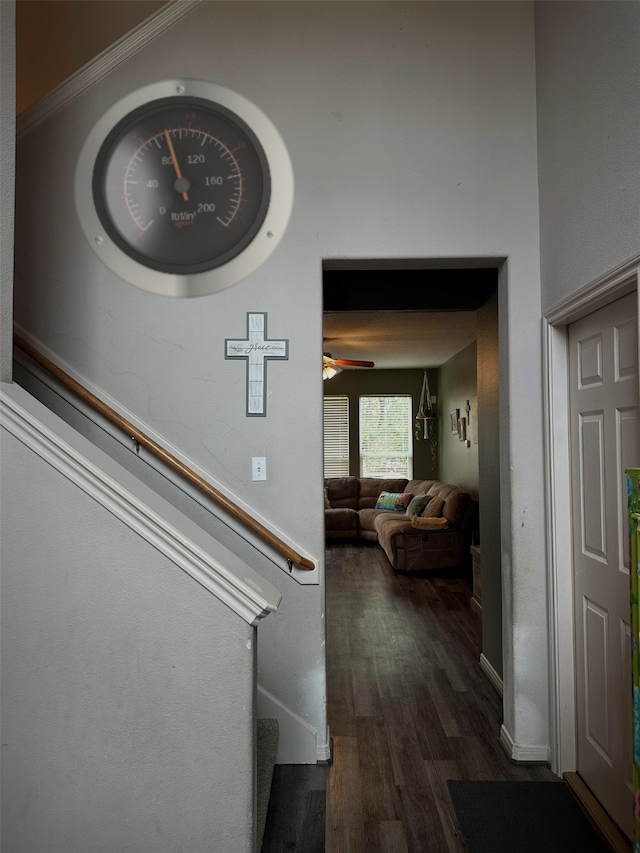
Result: 90
